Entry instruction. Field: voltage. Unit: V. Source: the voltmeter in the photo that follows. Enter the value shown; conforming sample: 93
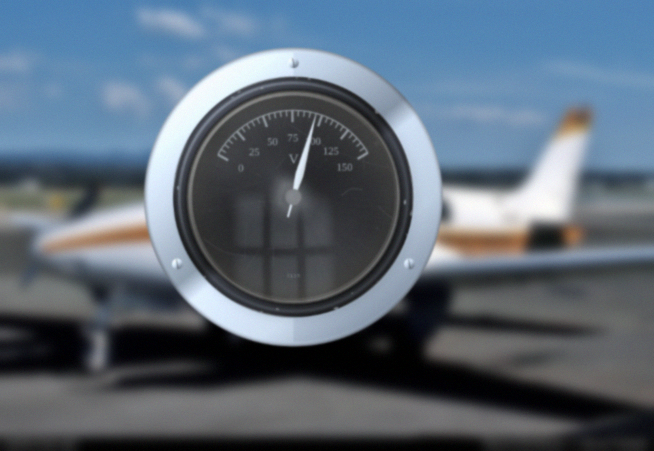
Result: 95
